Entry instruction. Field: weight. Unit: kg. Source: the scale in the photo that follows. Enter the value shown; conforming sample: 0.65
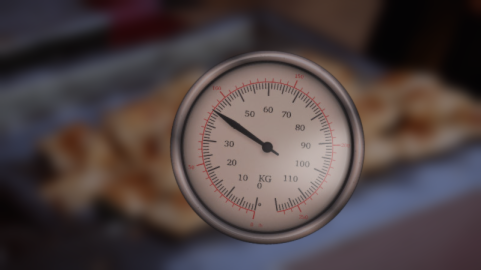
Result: 40
